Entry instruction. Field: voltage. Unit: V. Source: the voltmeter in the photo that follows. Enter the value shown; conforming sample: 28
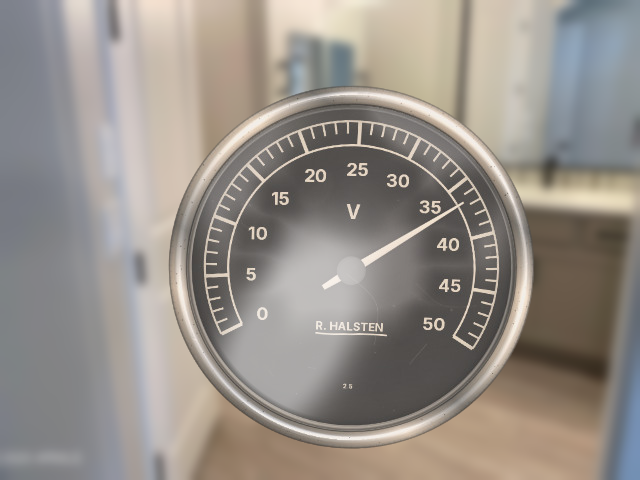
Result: 36.5
